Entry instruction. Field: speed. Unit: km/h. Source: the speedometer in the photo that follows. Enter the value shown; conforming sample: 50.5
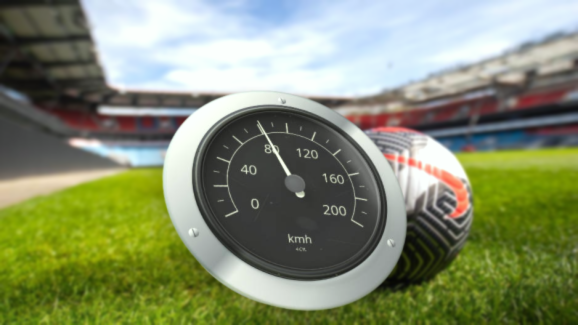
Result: 80
